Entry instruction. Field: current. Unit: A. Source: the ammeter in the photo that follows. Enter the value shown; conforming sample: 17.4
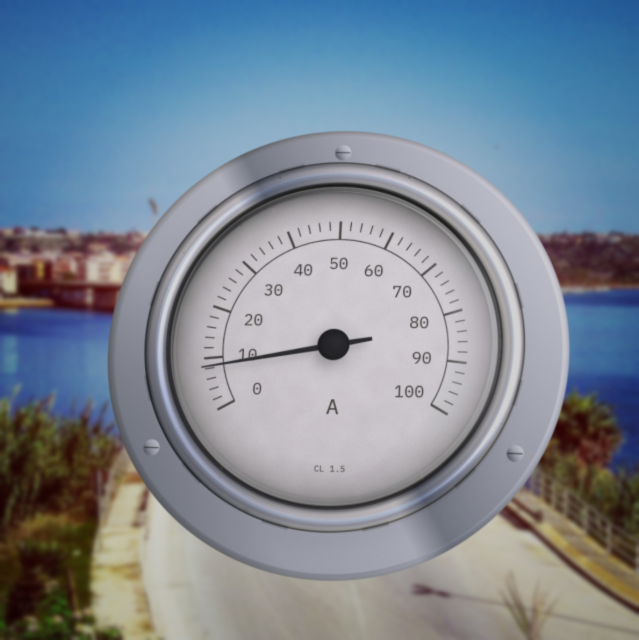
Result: 8
